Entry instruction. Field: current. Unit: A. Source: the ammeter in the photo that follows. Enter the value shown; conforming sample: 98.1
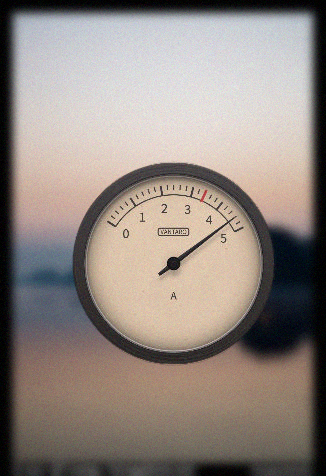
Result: 4.6
